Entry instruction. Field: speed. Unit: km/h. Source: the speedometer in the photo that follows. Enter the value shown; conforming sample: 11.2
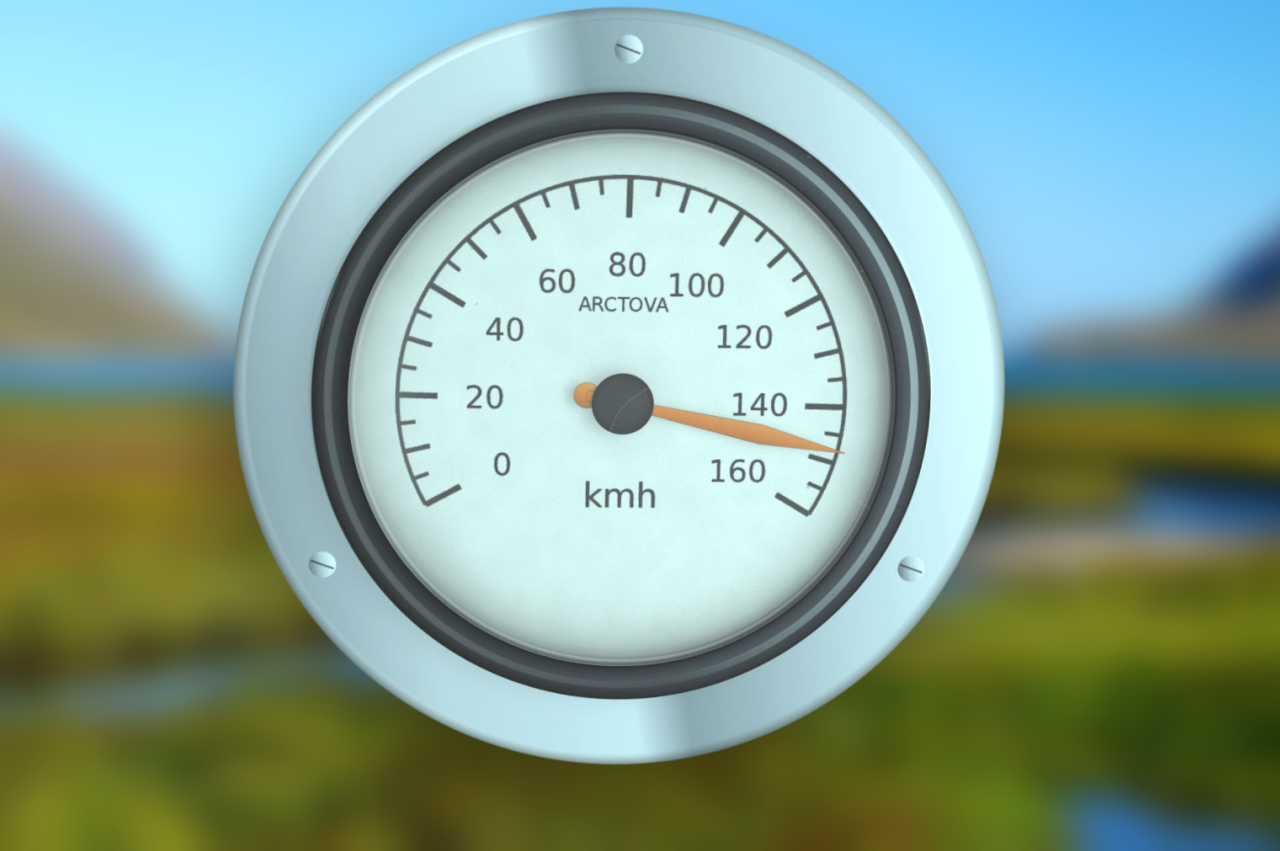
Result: 147.5
